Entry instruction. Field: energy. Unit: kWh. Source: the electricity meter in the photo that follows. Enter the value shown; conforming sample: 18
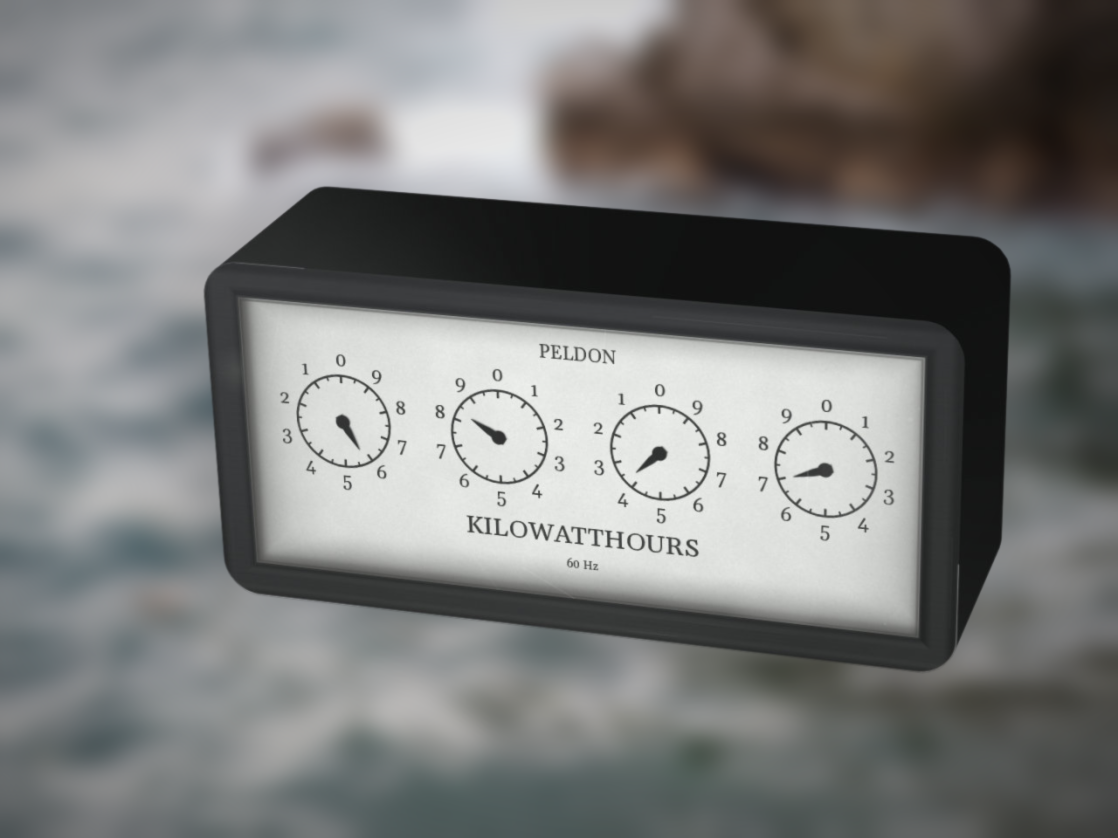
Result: 5837
